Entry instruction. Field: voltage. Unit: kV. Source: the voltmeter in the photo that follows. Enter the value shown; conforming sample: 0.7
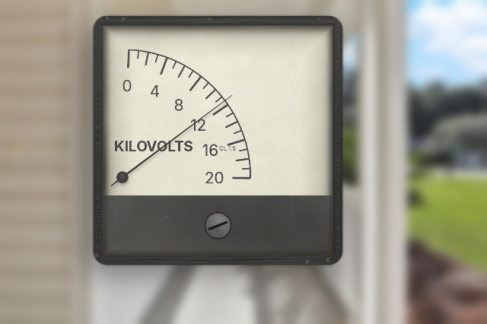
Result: 11.5
